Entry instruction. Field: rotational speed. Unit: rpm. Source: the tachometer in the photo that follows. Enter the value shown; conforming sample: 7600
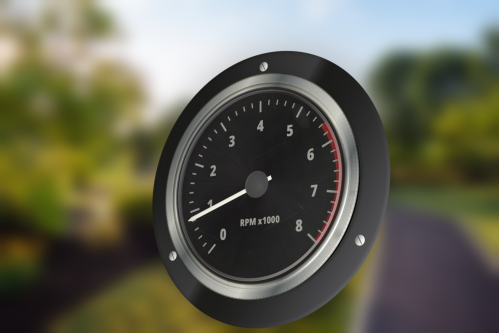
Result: 800
